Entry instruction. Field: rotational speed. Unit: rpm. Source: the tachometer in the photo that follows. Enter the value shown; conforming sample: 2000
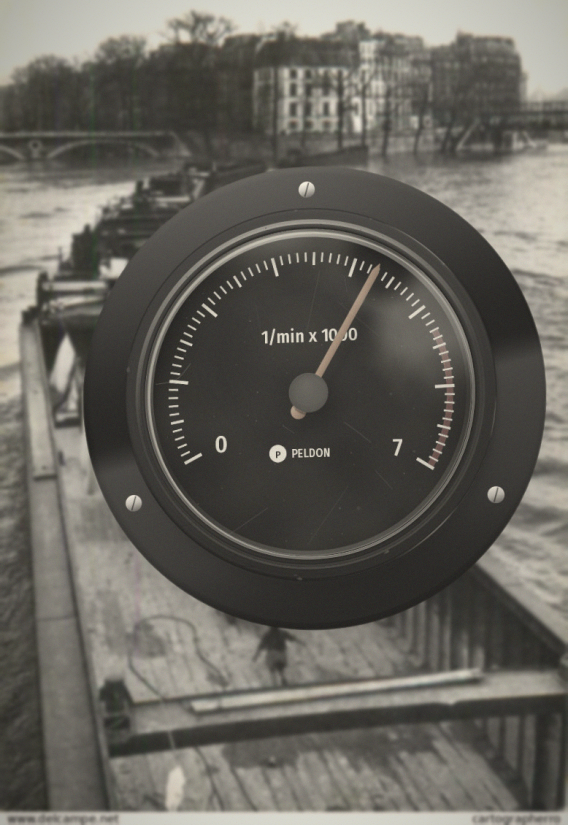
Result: 4300
